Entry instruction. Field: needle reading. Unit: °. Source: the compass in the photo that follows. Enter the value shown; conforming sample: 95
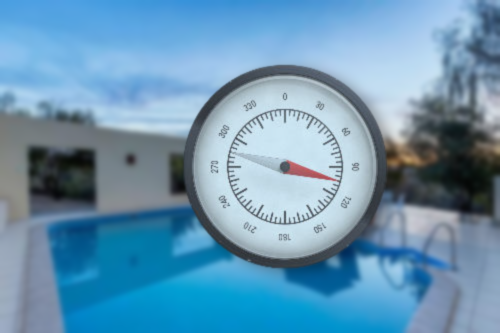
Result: 105
